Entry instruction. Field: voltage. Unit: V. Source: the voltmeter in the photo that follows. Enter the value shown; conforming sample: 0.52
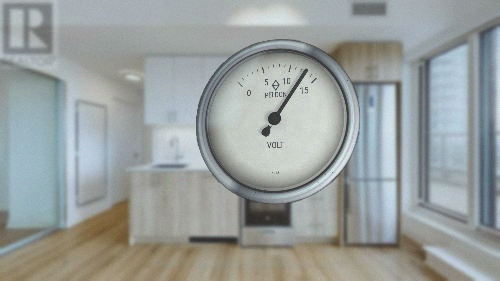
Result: 13
